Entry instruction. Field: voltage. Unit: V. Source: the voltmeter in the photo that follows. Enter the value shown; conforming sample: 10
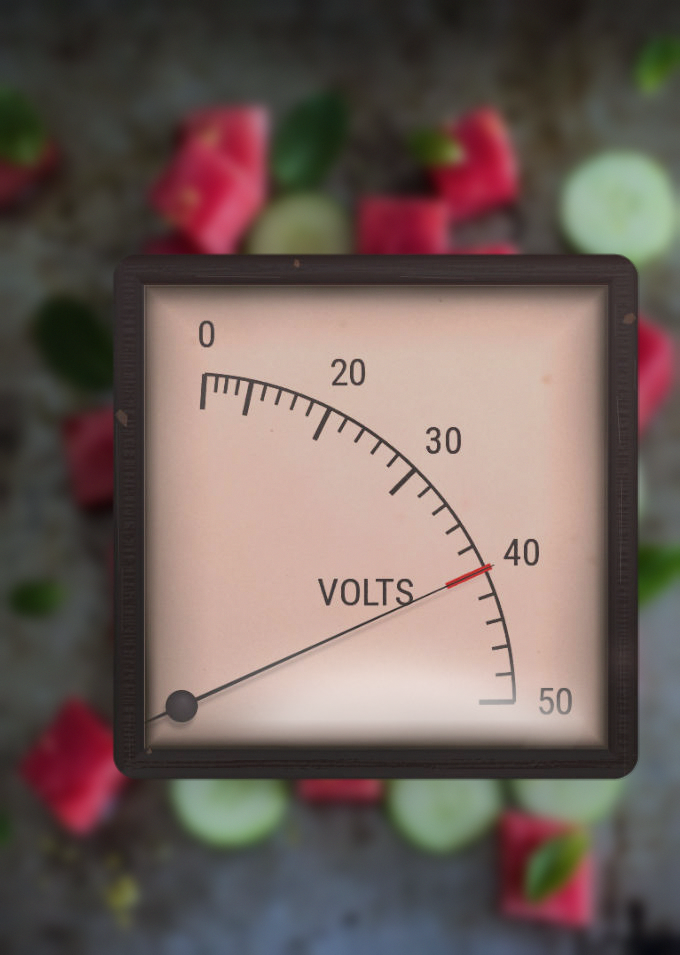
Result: 40
